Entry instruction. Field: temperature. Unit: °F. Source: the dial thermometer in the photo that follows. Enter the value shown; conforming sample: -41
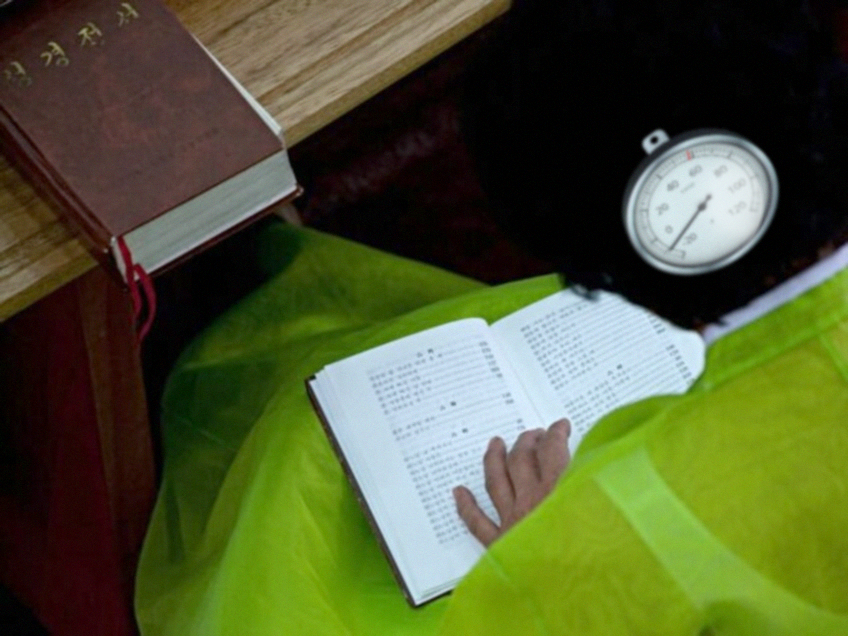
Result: -10
